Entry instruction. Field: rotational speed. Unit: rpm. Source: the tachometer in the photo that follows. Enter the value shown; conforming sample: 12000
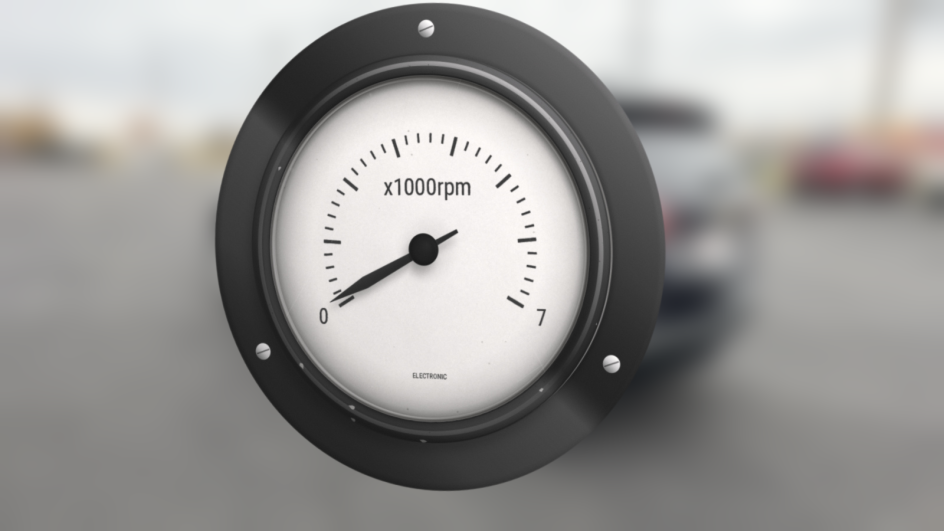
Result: 100
